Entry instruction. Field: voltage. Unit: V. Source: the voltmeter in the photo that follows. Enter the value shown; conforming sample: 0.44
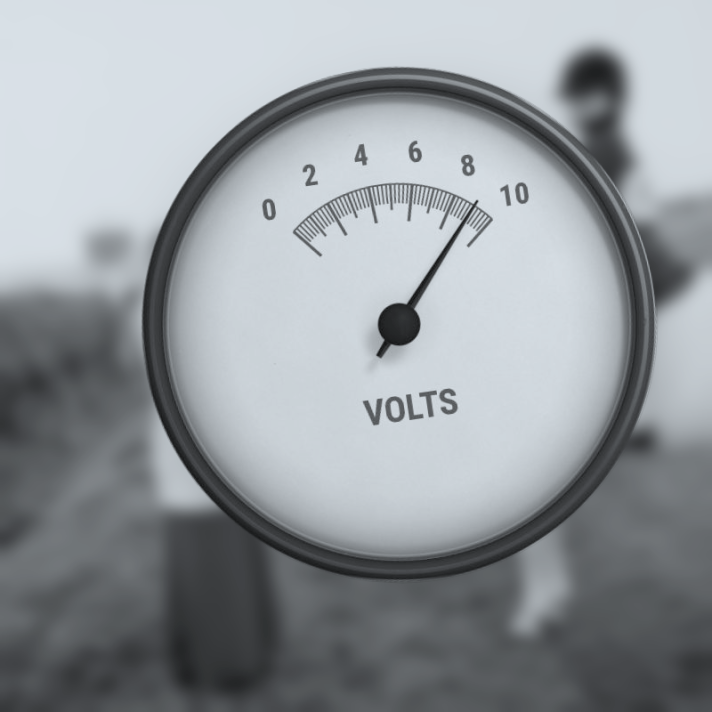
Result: 9
